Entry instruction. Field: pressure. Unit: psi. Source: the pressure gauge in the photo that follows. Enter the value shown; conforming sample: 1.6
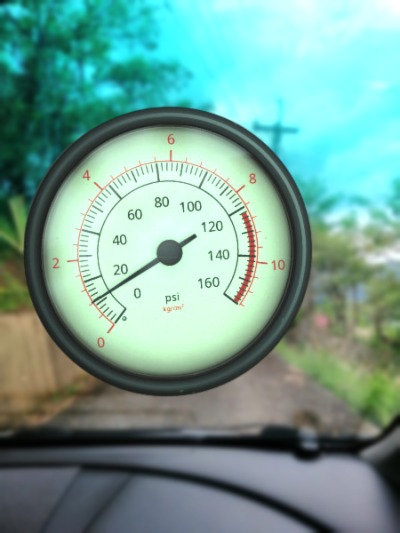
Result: 12
